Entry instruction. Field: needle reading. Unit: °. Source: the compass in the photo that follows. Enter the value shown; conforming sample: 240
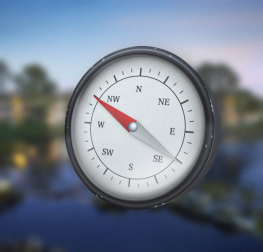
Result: 300
